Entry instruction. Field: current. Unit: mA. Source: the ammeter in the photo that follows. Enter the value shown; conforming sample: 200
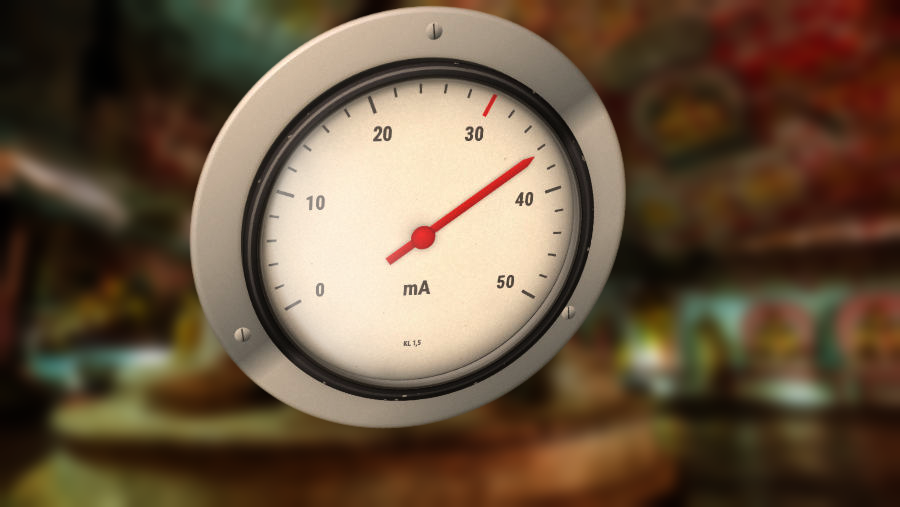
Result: 36
